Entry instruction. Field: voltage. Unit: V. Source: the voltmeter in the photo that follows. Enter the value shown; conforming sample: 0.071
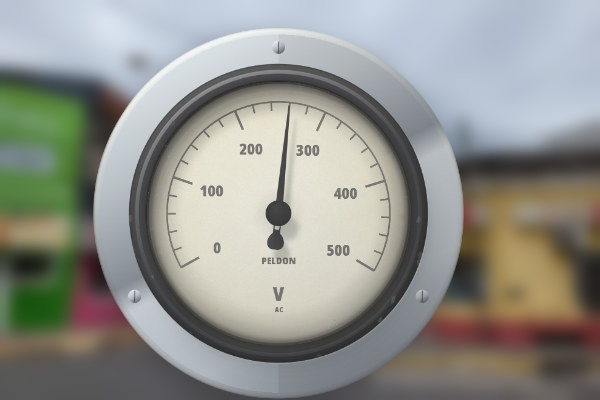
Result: 260
